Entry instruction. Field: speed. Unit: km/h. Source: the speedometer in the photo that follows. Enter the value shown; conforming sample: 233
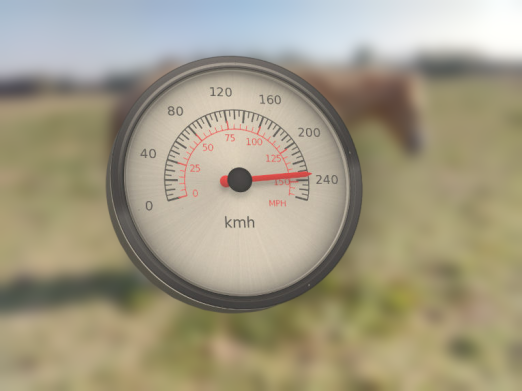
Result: 235
